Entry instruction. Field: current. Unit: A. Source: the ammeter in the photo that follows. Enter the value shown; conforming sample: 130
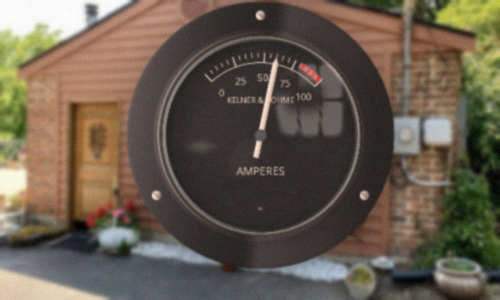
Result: 60
